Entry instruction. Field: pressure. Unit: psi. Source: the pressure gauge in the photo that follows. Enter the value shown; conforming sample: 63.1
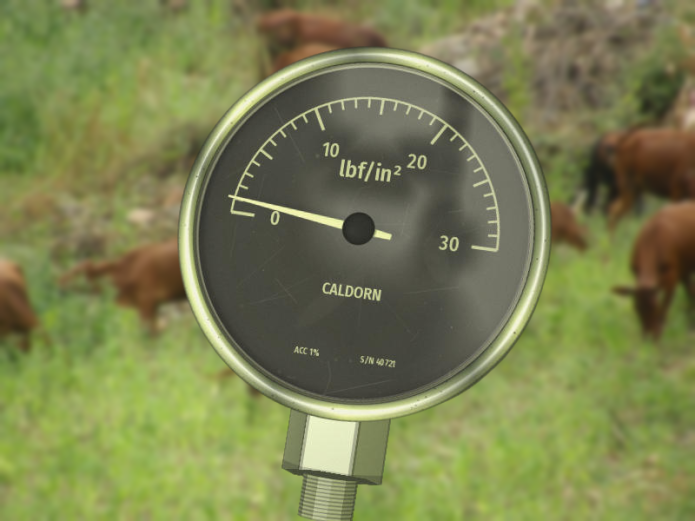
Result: 1
